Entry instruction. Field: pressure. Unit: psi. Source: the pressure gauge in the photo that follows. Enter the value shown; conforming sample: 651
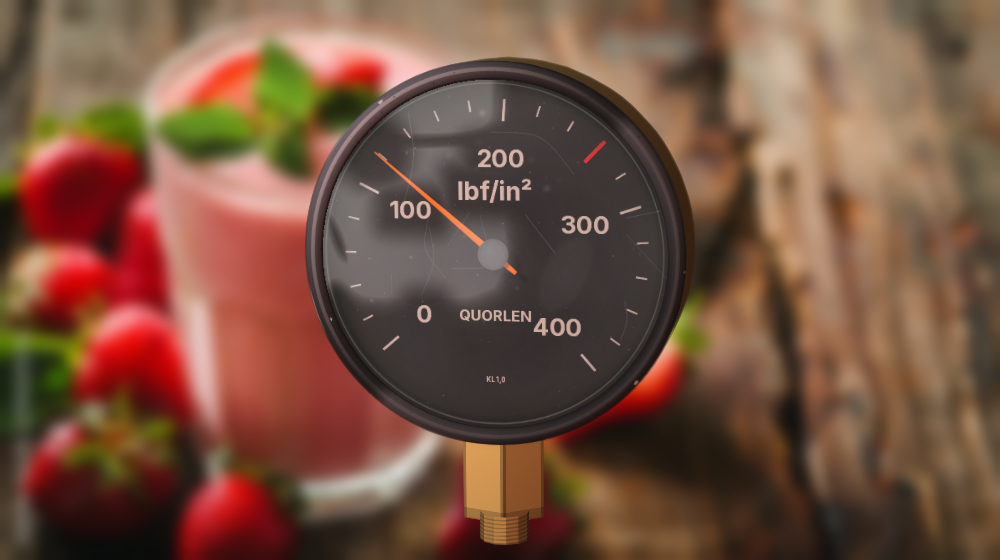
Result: 120
